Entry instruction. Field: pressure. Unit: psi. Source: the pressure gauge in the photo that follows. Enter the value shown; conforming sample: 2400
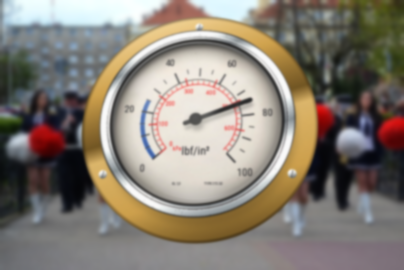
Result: 75
